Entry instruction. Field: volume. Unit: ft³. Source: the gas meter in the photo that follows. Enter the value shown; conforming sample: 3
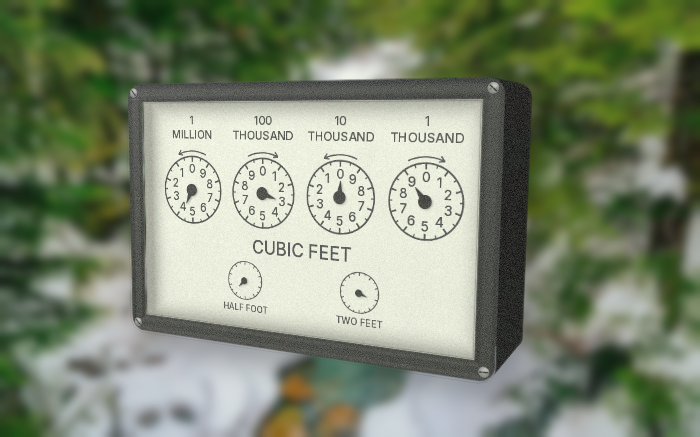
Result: 429900
